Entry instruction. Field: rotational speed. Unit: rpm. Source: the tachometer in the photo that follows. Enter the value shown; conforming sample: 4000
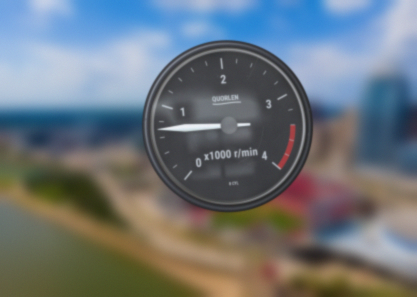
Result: 700
